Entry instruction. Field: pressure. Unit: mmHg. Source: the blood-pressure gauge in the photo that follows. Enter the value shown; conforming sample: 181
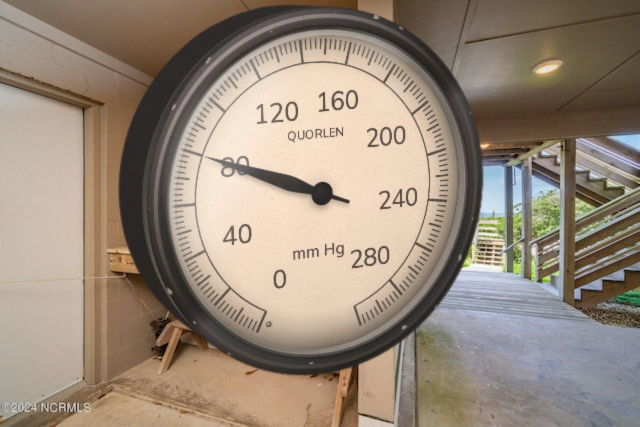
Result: 80
